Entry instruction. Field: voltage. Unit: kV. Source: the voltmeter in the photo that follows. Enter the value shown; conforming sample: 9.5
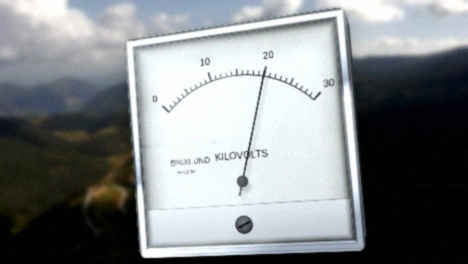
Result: 20
